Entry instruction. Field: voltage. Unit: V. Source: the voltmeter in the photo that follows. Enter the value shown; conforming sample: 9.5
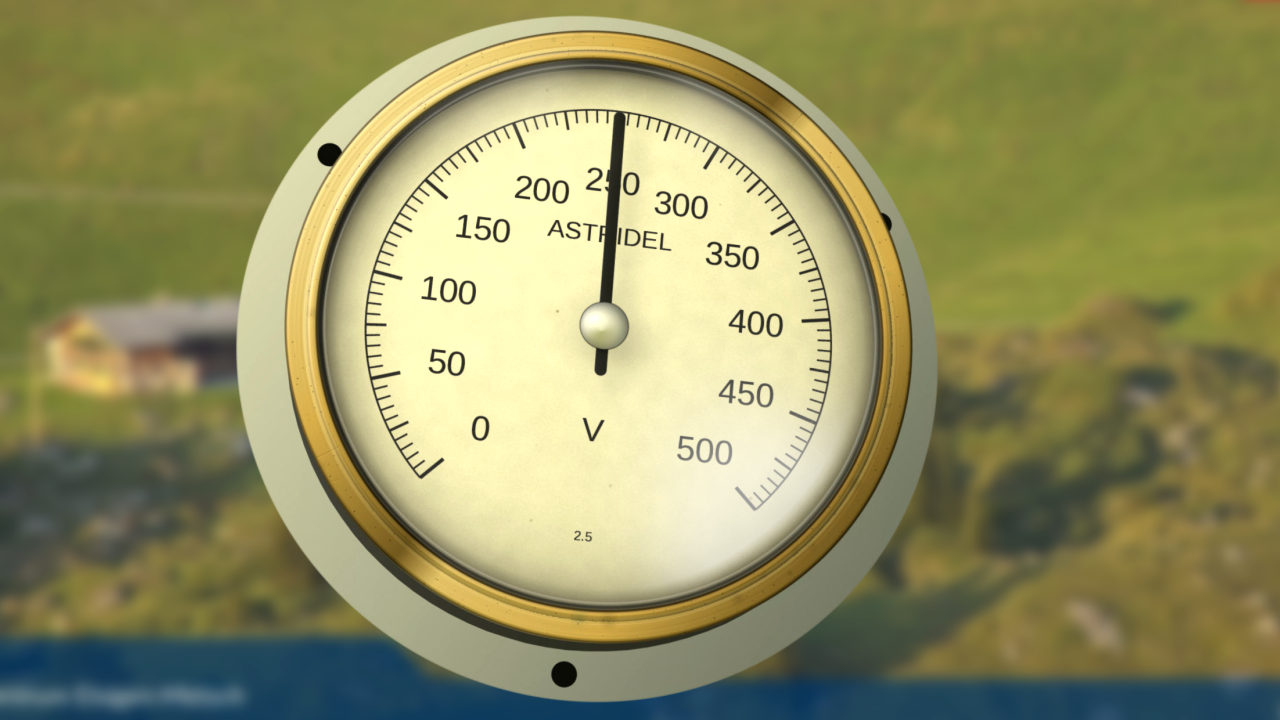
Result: 250
